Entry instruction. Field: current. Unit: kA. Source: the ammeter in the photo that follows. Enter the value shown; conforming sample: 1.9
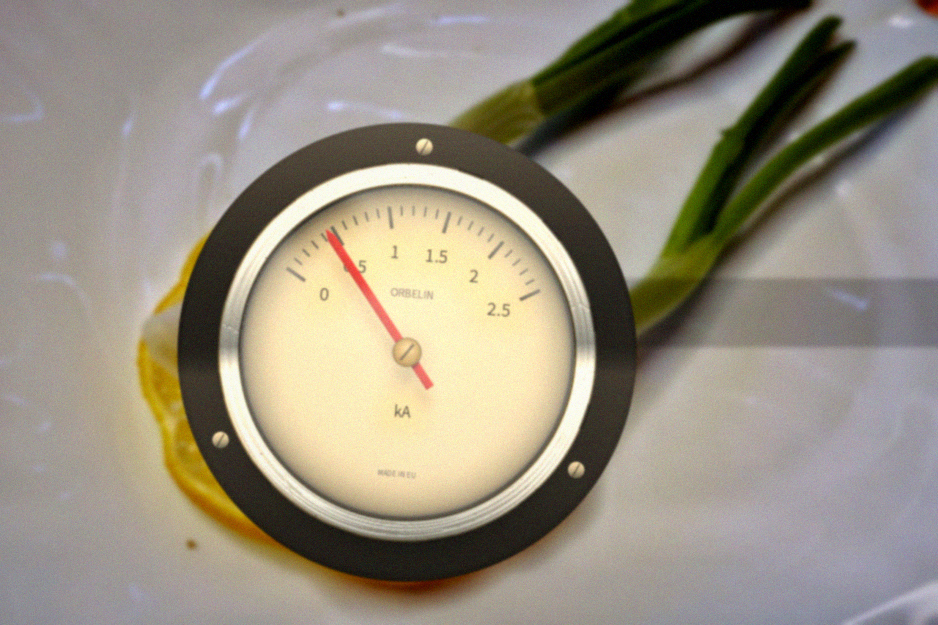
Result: 0.45
